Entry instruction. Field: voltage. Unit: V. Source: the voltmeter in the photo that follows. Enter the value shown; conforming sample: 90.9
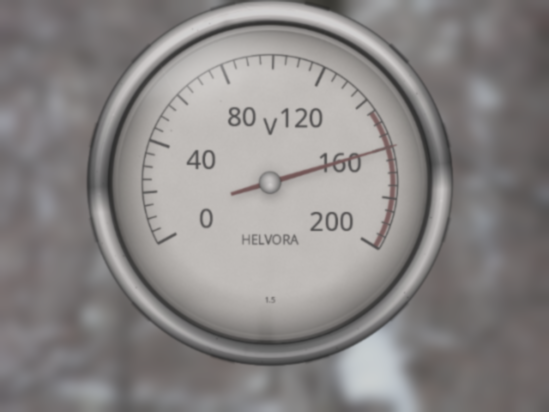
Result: 160
